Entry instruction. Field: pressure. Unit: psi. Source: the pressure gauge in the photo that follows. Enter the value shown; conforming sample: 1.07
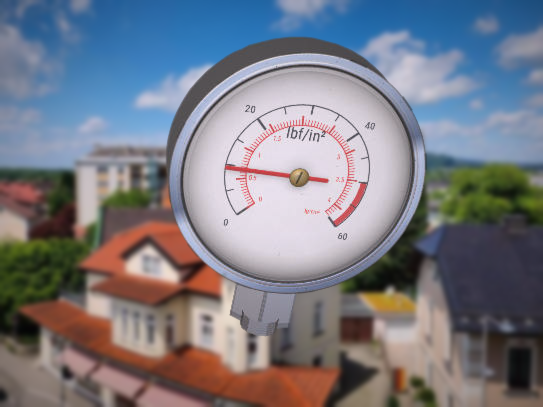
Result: 10
